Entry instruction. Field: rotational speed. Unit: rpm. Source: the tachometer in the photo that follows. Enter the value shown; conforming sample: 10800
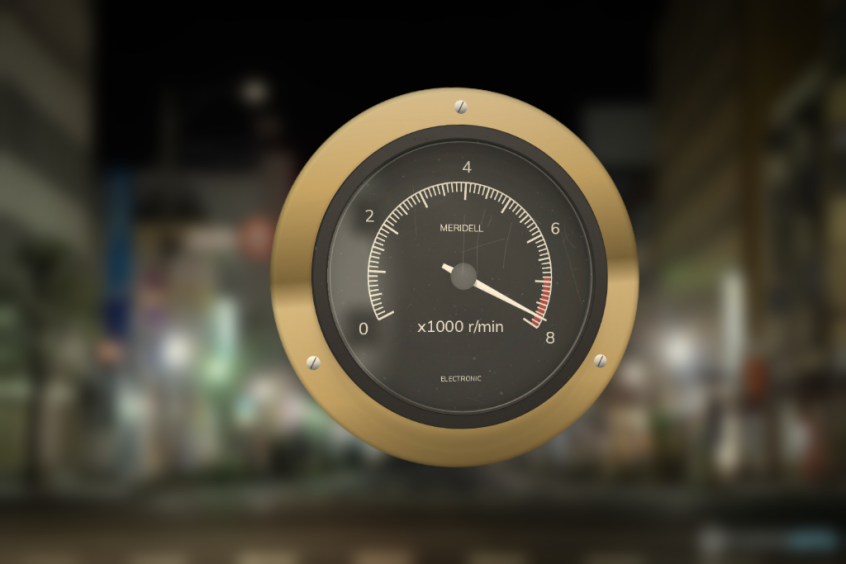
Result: 7800
